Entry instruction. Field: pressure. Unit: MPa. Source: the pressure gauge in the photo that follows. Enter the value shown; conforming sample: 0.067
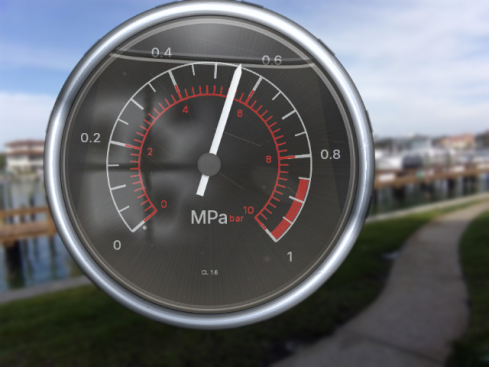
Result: 0.55
